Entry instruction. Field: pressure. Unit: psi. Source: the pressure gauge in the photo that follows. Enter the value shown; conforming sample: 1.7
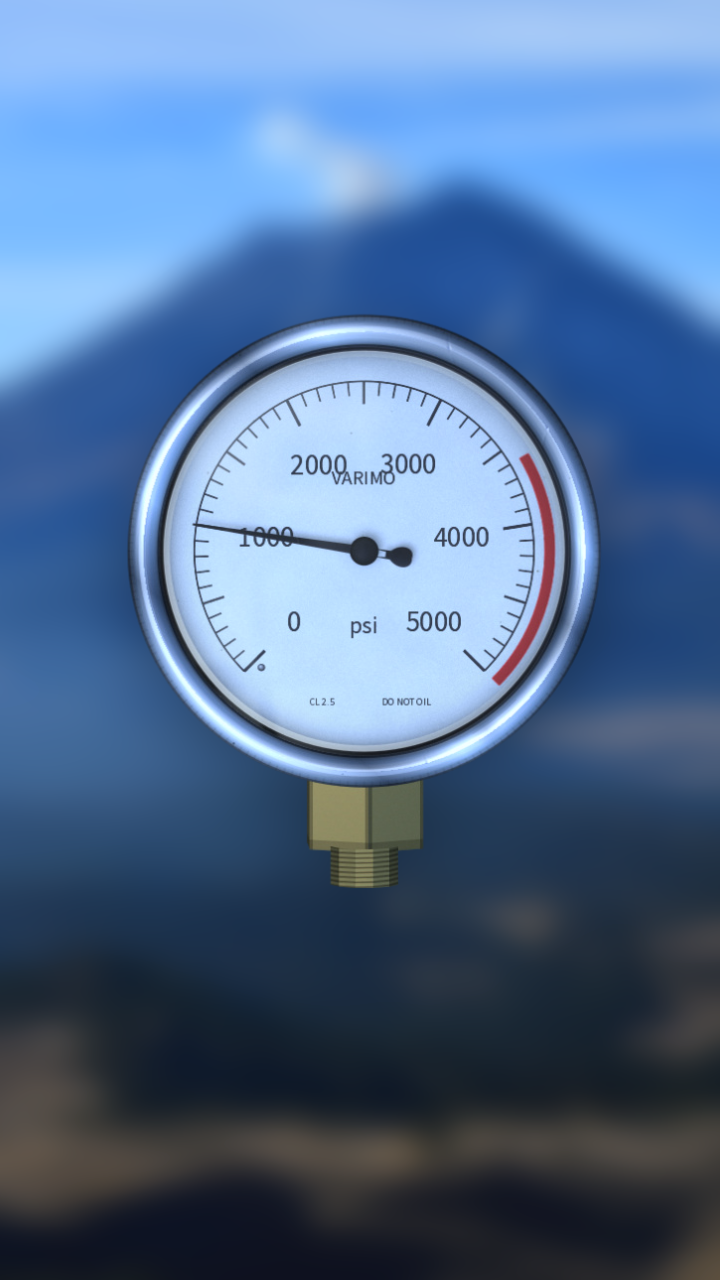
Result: 1000
